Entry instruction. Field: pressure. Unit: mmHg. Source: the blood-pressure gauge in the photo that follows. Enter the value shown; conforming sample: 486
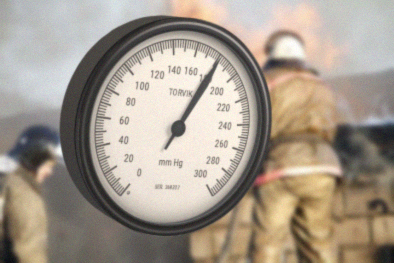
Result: 180
